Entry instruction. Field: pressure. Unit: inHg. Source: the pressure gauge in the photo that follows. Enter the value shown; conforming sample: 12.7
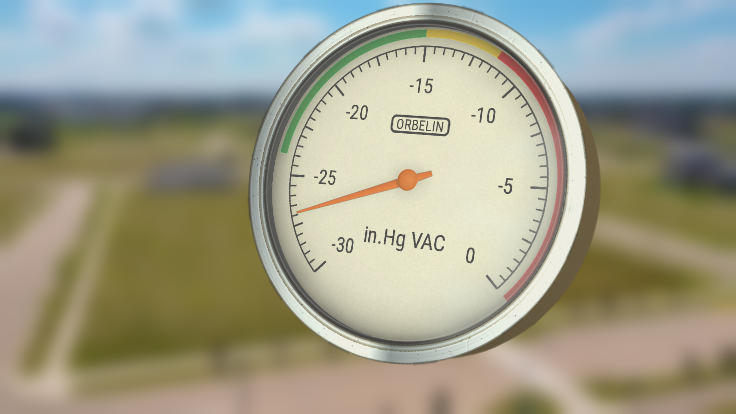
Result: -27
